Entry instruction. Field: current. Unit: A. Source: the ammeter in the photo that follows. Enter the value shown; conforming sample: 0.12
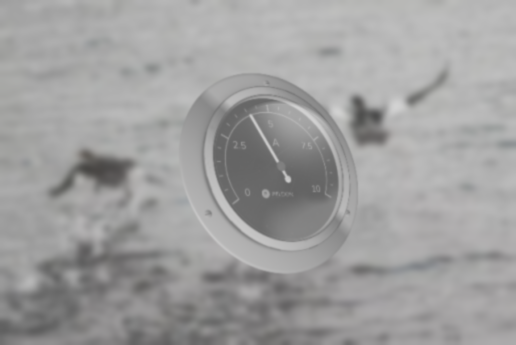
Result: 4
